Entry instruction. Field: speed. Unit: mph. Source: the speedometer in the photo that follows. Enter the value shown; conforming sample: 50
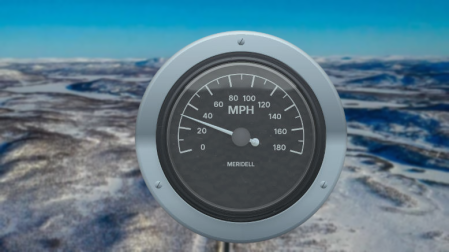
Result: 30
